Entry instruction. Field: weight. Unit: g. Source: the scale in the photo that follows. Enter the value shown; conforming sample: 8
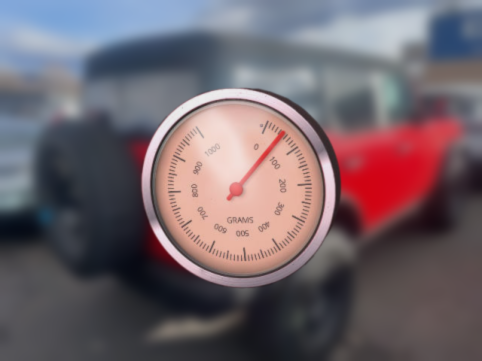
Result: 50
